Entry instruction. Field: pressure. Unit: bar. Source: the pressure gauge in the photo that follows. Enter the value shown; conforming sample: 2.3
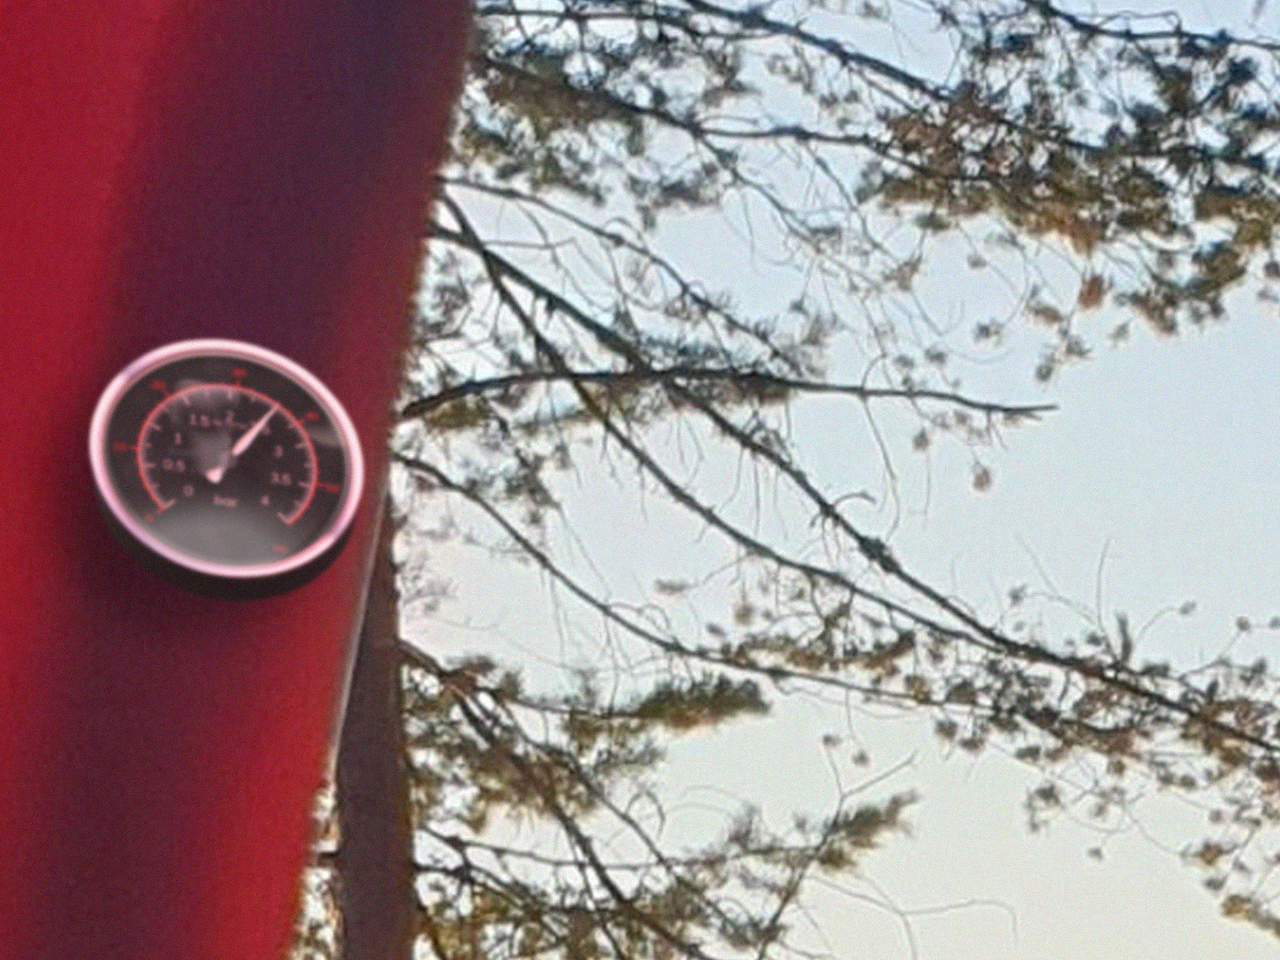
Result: 2.5
